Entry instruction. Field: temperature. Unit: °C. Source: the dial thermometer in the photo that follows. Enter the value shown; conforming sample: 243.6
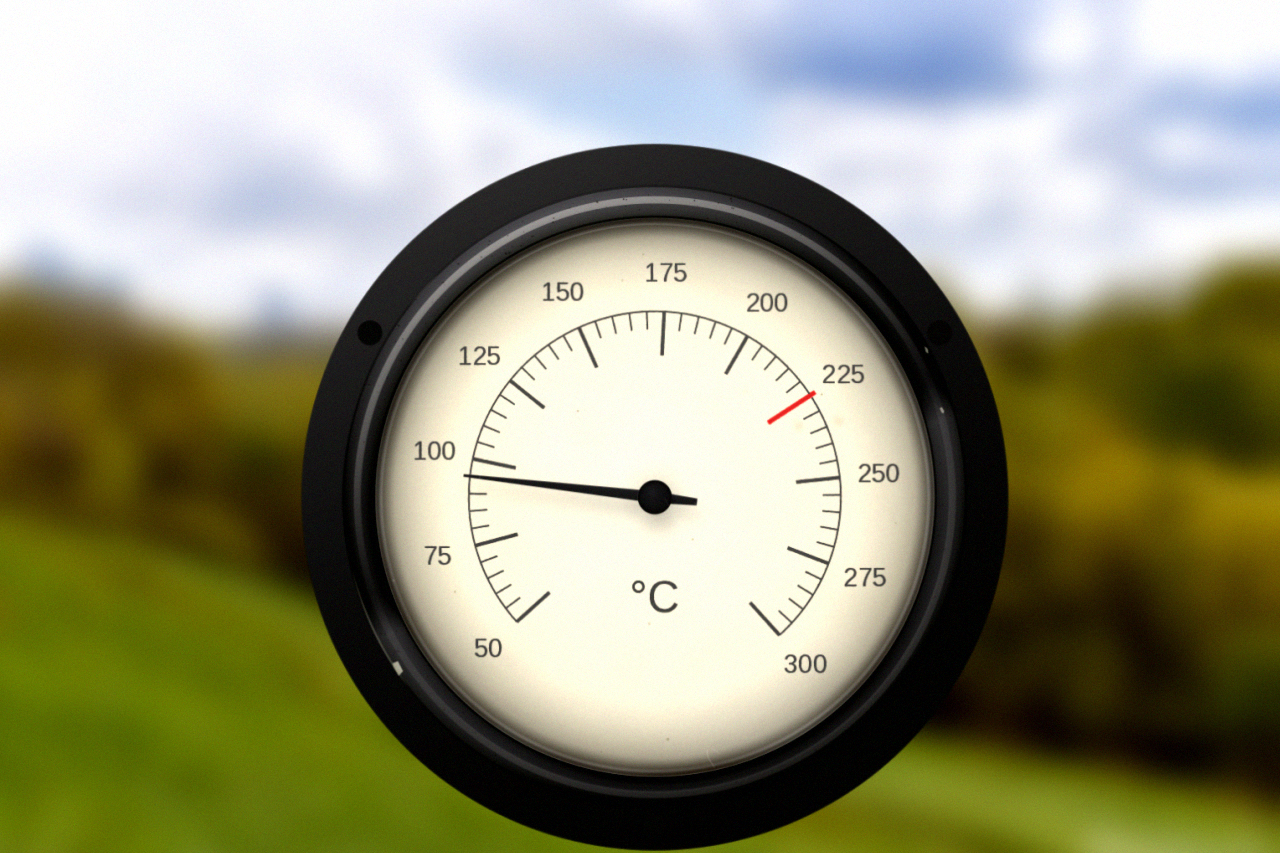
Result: 95
